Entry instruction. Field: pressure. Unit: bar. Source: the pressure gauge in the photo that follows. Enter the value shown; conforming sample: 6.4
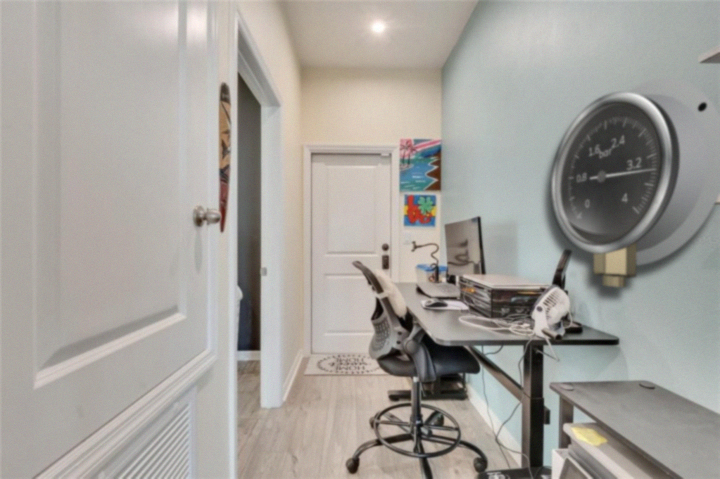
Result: 3.4
